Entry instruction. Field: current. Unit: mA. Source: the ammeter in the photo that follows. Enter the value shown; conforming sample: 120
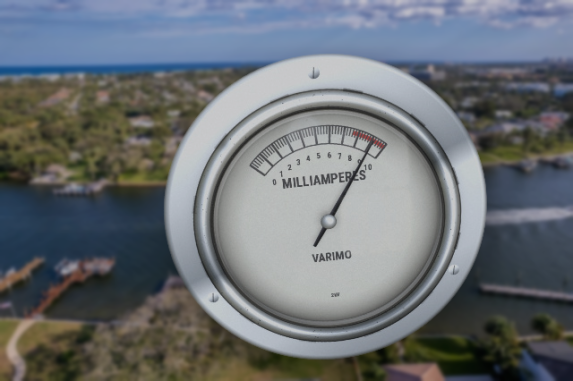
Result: 9
